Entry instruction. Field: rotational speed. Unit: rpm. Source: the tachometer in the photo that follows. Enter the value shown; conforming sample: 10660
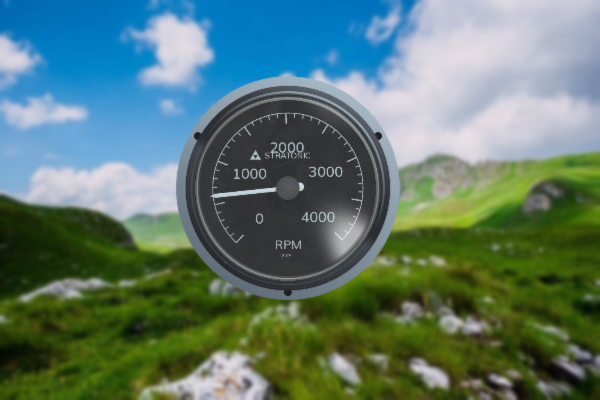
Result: 600
